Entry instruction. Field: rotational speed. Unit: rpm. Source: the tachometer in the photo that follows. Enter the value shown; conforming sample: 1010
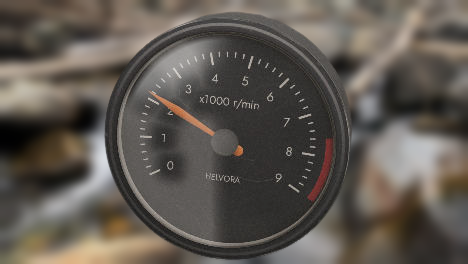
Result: 2200
